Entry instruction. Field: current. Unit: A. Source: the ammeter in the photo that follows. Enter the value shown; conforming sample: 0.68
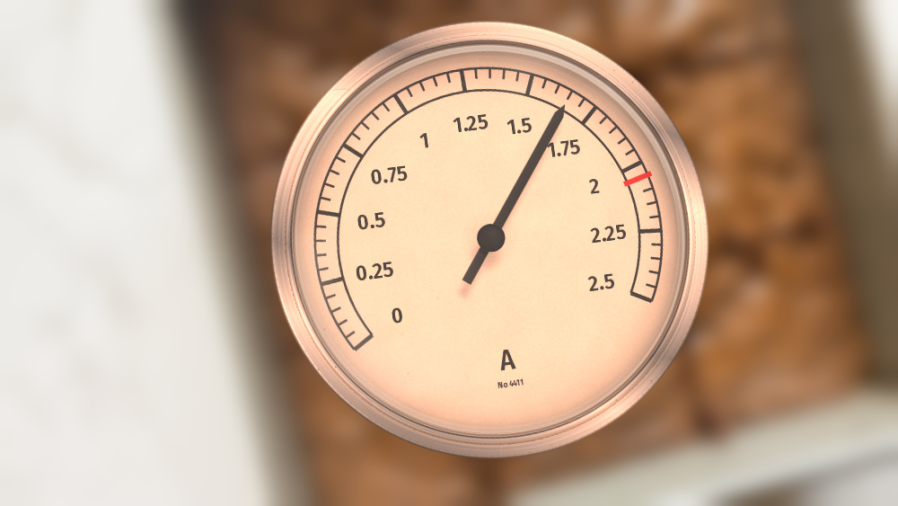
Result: 1.65
